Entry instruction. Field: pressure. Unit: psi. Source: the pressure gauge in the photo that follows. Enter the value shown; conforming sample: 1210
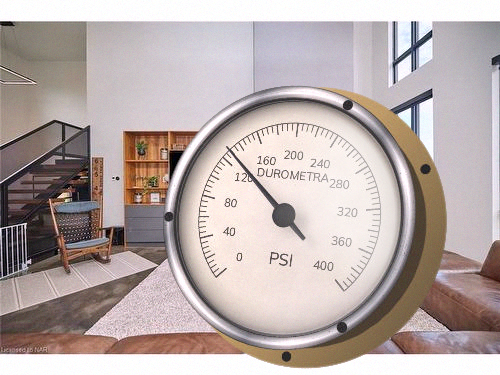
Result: 130
